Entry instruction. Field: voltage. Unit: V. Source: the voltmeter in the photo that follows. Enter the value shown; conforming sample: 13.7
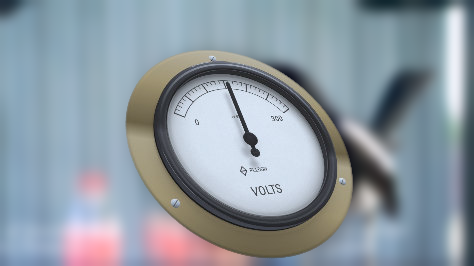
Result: 150
